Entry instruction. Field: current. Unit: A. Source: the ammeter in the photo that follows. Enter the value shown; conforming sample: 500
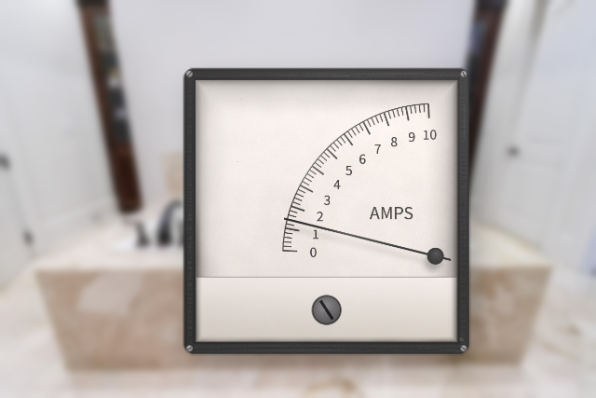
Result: 1.4
